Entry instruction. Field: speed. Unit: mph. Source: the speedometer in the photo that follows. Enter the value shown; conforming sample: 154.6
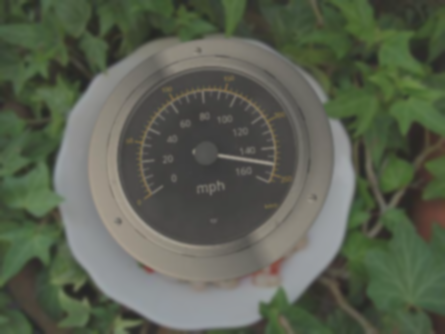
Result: 150
